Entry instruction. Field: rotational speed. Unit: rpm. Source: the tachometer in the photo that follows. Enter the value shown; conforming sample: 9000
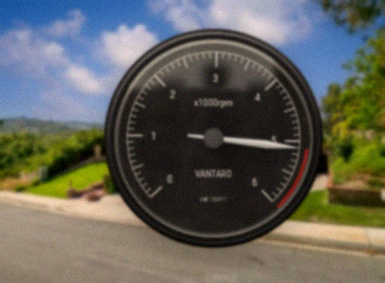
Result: 5100
